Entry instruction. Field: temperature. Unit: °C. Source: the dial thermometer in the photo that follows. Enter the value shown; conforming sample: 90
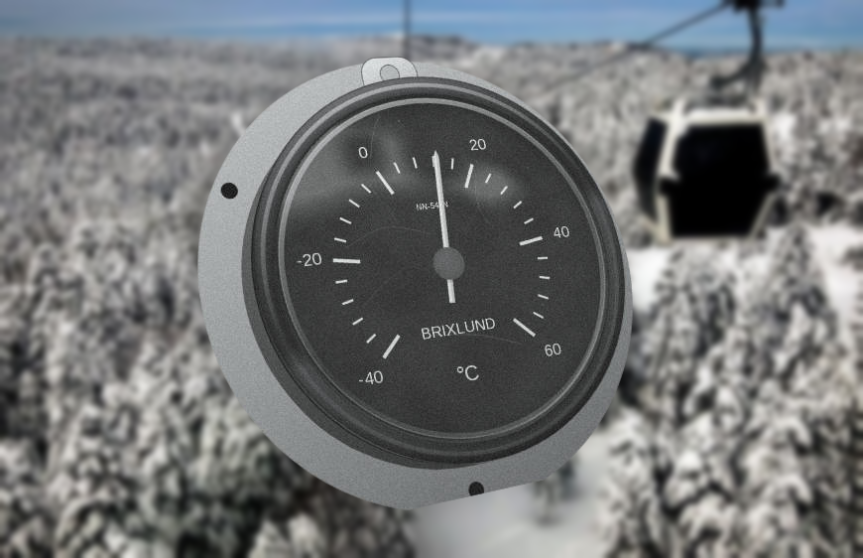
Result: 12
